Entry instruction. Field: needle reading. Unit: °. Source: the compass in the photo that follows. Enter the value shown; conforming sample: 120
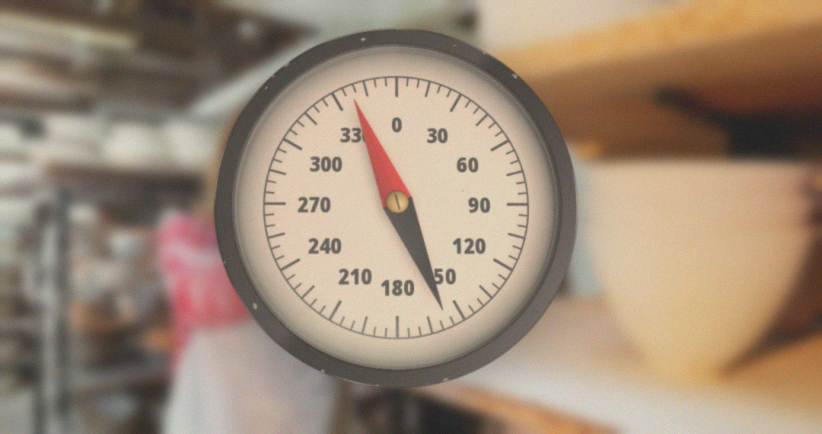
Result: 337.5
